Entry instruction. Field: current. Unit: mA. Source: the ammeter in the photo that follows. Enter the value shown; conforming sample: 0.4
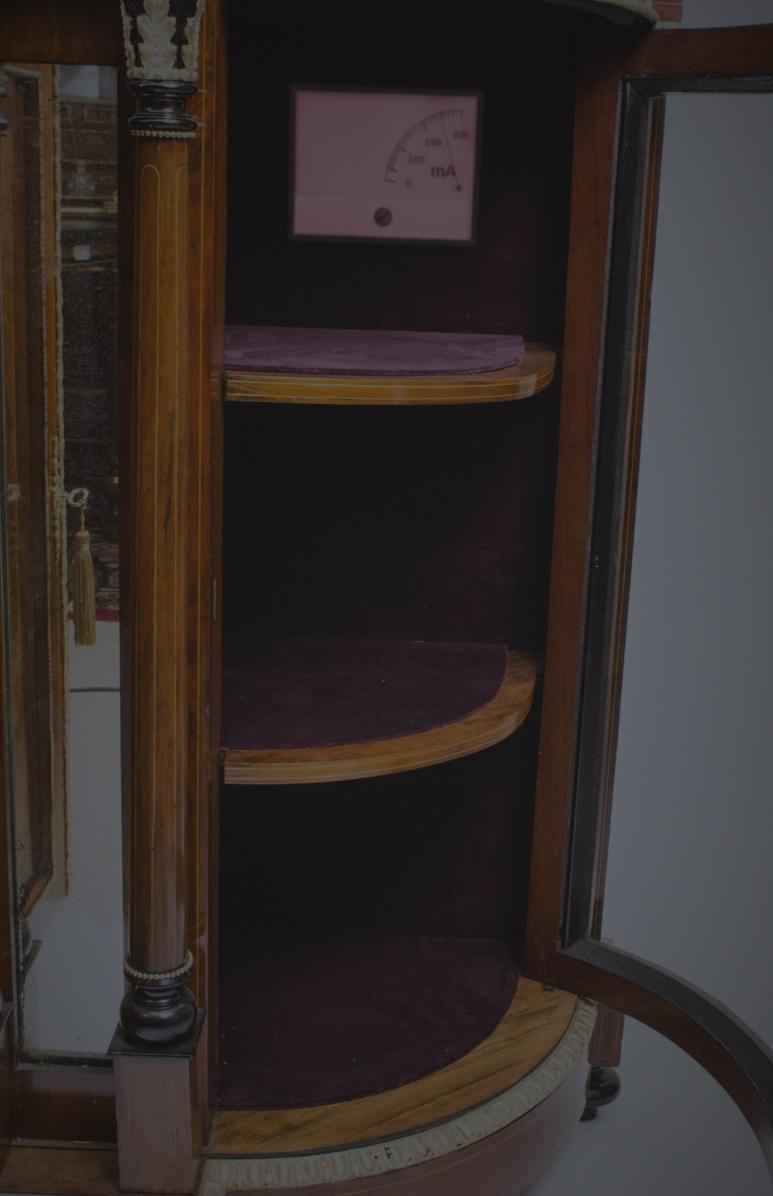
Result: 175
